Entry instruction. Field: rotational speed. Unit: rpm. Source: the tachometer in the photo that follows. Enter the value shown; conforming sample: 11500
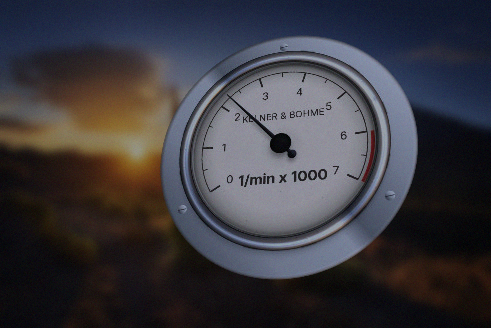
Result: 2250
